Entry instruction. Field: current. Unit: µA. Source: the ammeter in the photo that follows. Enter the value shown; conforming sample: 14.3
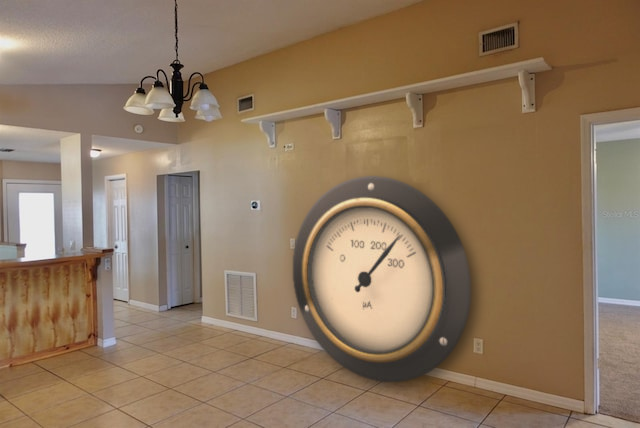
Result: 250
